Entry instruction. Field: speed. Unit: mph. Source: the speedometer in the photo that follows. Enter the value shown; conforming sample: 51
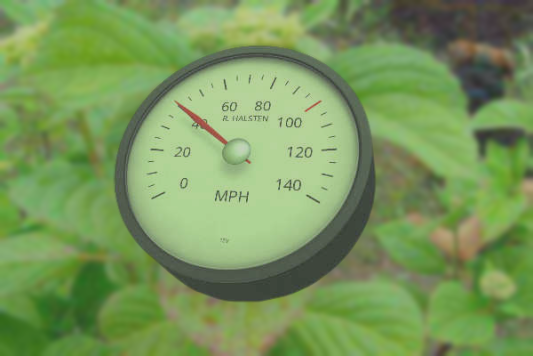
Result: 40
